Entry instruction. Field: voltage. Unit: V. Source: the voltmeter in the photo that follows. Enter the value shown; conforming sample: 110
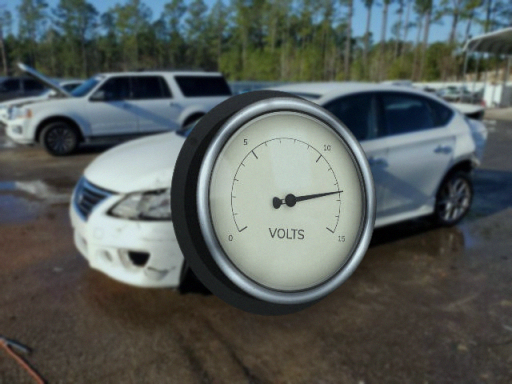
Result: 12.5
